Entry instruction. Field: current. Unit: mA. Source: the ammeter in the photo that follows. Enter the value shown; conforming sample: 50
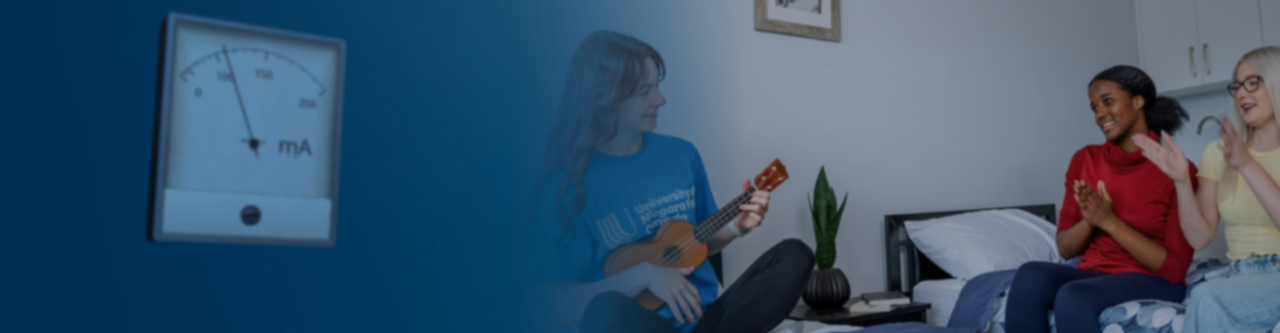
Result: 110
